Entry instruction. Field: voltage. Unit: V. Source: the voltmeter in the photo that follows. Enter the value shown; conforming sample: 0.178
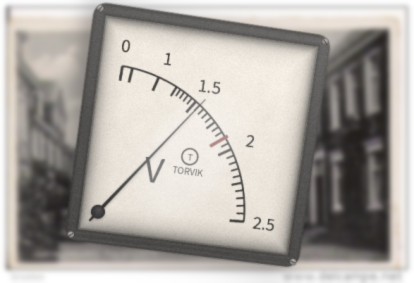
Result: 1.55
